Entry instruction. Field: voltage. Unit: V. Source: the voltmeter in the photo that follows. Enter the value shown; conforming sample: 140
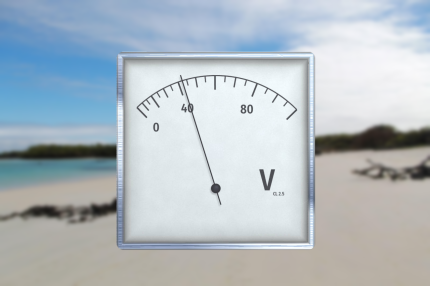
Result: 42.5
